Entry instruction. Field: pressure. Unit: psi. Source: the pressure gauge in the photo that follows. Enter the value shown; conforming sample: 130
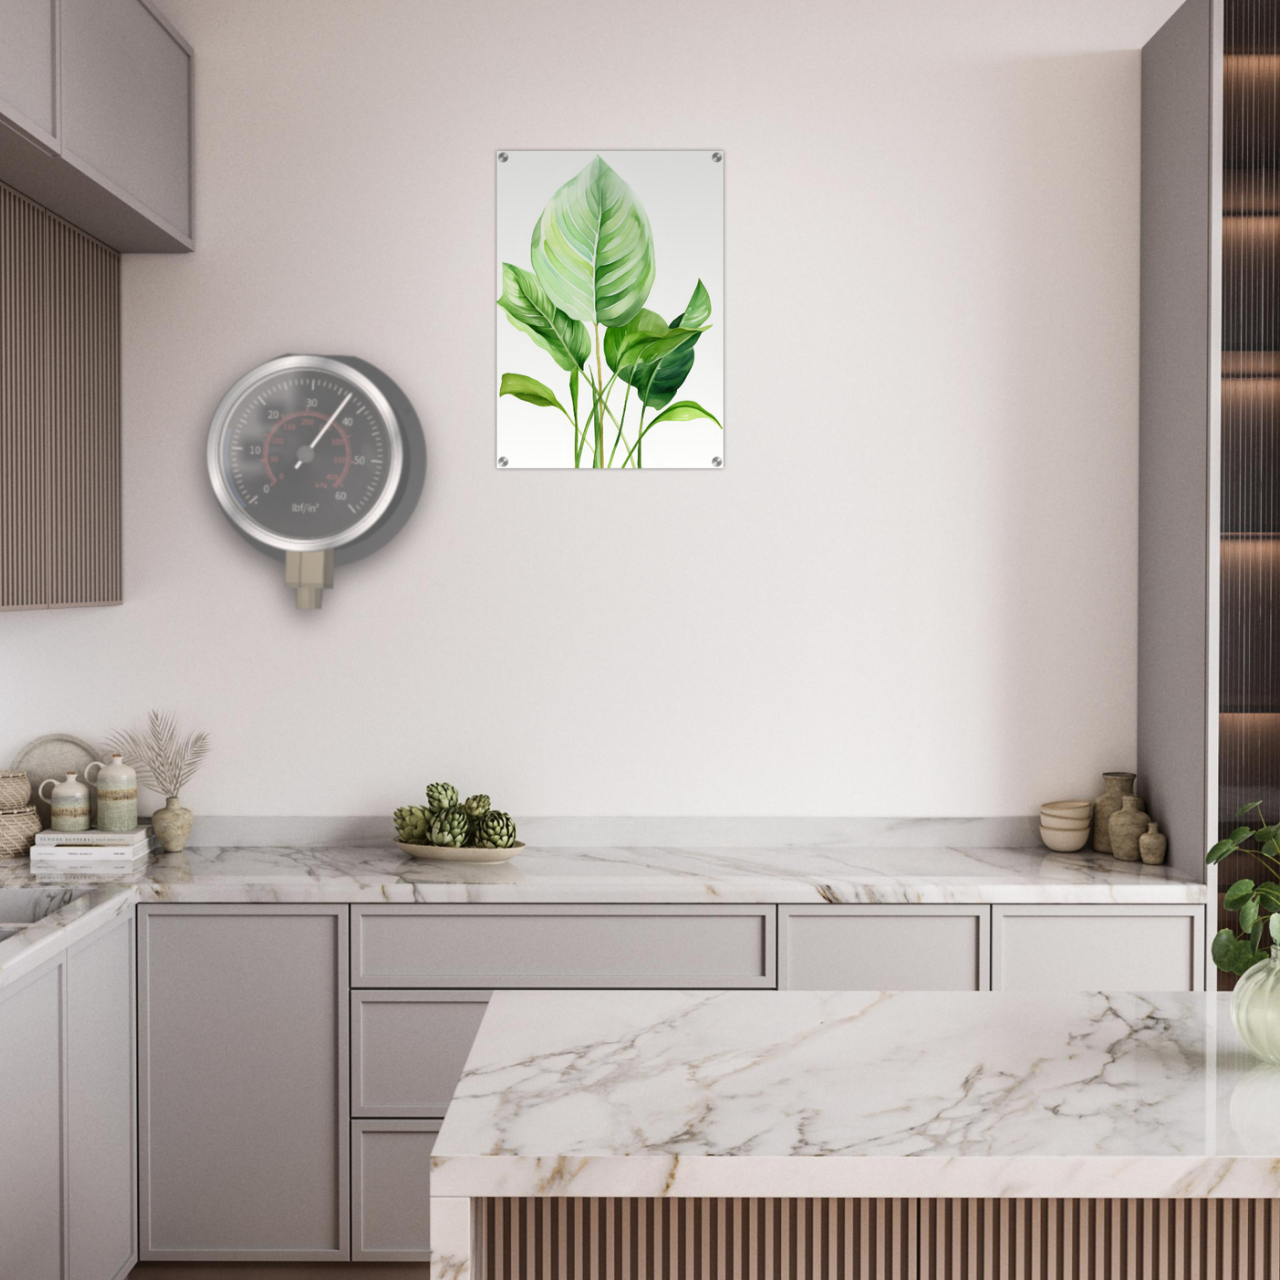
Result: 37
